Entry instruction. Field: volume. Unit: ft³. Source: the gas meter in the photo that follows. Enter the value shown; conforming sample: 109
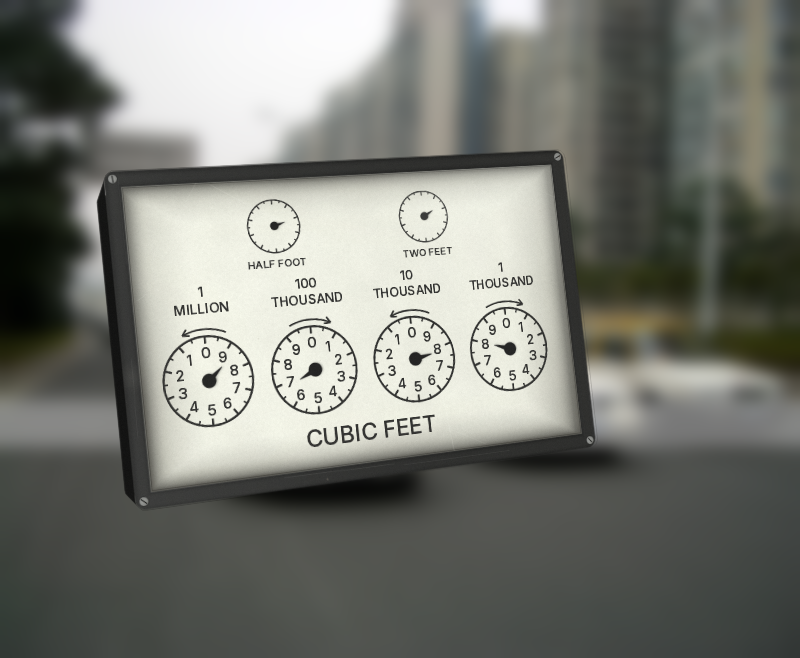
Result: 867800
